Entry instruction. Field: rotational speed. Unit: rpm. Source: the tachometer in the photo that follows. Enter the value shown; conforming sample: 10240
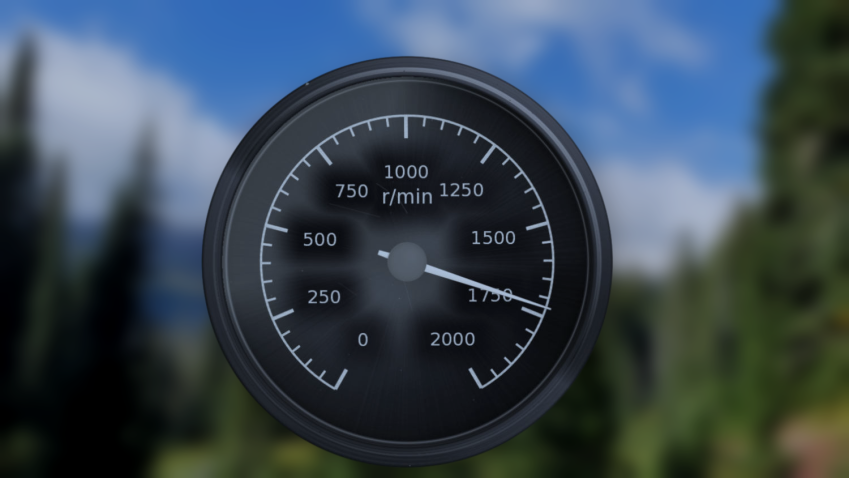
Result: 1725
